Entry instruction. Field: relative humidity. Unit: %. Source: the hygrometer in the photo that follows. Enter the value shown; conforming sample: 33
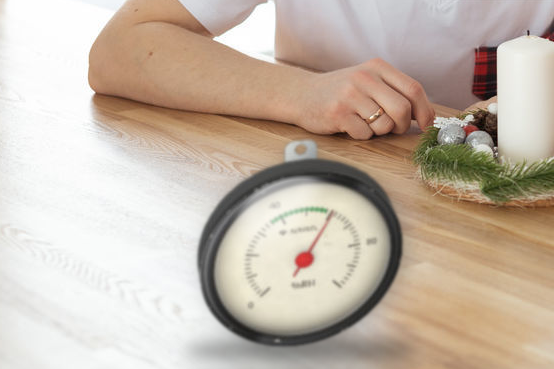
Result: 60
